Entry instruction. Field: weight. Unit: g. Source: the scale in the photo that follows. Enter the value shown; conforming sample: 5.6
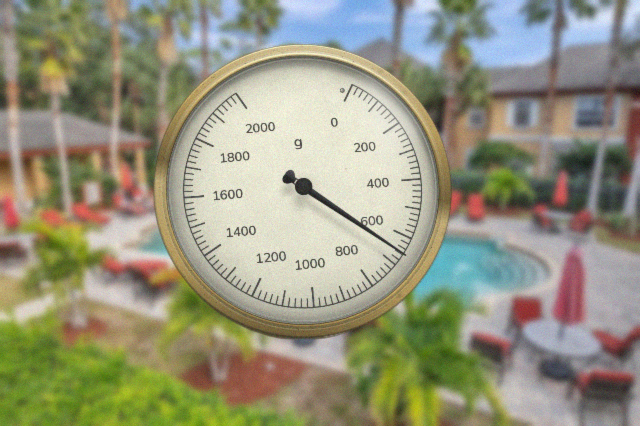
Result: 660
